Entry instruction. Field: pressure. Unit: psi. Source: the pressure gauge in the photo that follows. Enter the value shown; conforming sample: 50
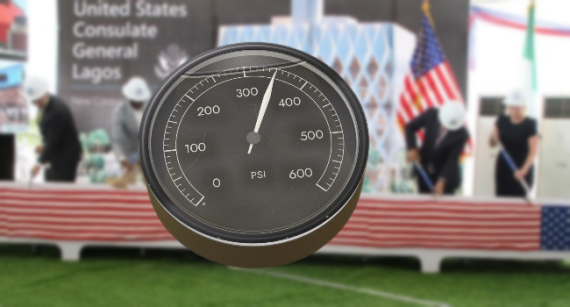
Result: 350
